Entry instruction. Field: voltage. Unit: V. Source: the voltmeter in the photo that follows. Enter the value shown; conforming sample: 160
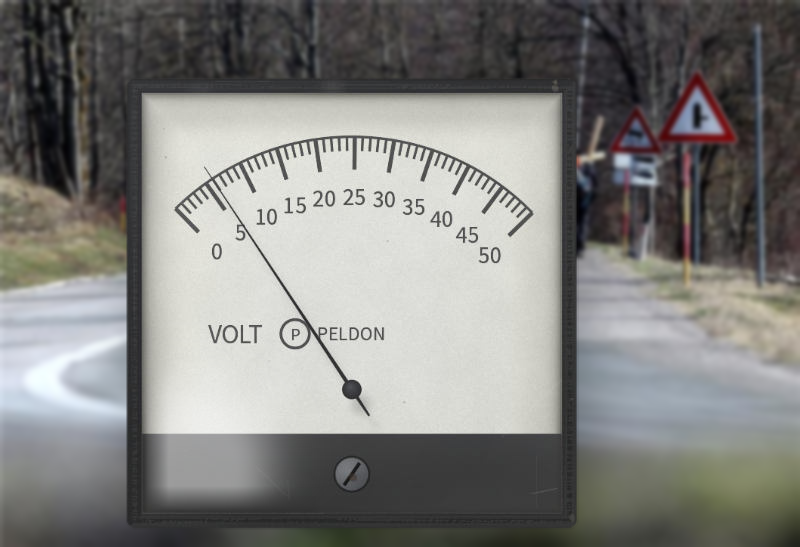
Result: 6
